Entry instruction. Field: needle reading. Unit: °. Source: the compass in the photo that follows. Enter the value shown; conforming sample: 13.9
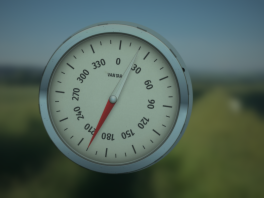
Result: 200
